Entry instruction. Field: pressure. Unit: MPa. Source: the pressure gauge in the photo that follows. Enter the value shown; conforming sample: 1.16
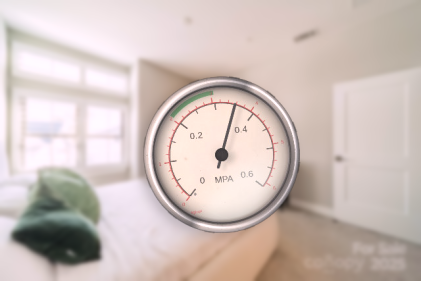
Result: 0.35
